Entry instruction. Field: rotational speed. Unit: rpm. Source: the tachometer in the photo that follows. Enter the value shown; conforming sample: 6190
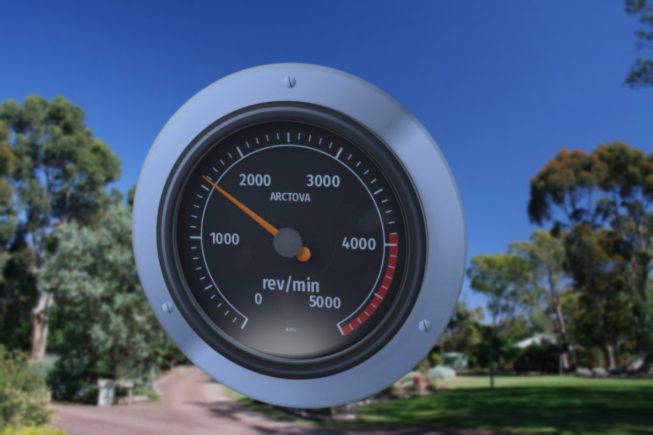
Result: 1600
